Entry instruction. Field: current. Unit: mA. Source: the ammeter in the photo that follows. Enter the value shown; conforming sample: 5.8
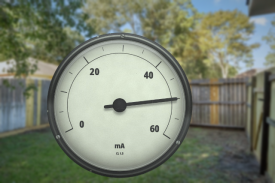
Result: 50
